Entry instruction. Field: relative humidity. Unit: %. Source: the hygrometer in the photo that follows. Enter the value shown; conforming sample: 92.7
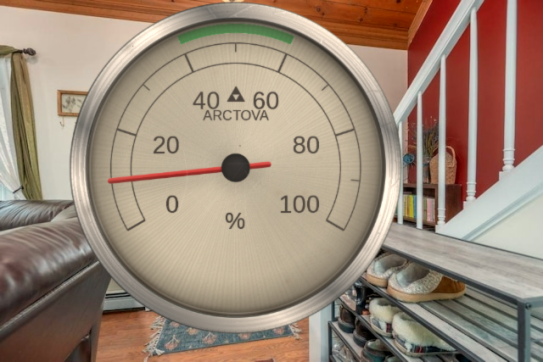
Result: 10
